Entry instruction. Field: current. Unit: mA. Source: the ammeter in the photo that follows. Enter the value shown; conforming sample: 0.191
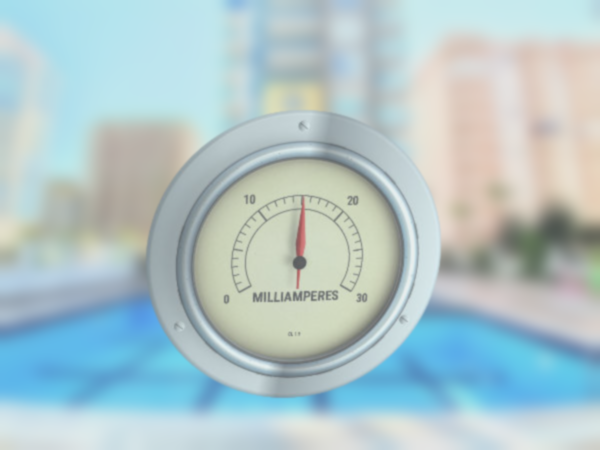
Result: 15
